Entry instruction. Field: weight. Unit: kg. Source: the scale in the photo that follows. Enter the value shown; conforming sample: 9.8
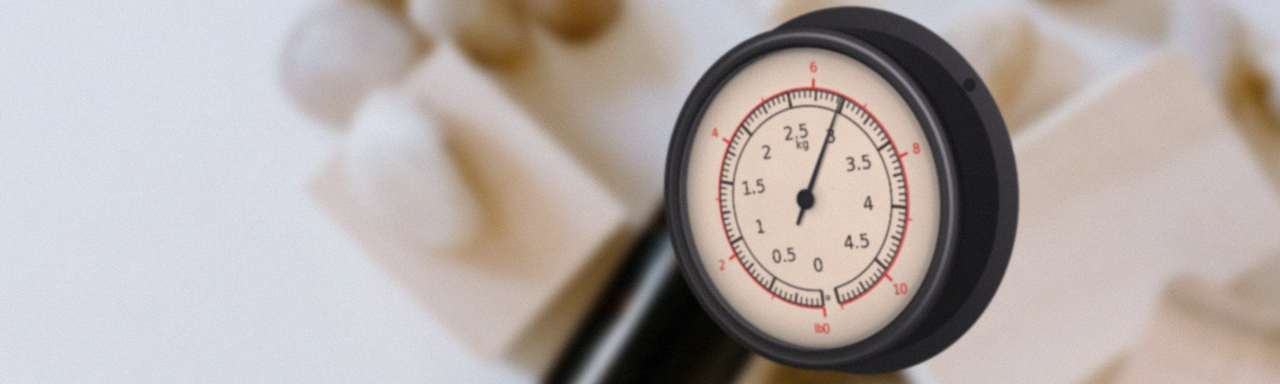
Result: 3
